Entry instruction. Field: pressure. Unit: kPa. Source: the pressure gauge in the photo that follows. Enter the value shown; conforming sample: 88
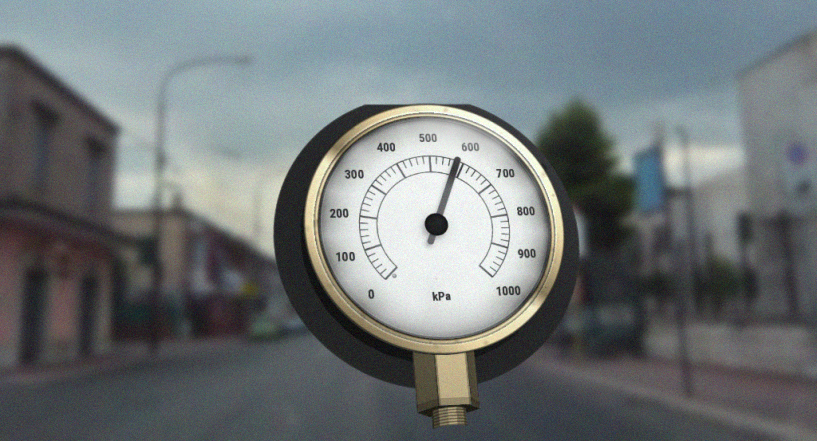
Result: 580
